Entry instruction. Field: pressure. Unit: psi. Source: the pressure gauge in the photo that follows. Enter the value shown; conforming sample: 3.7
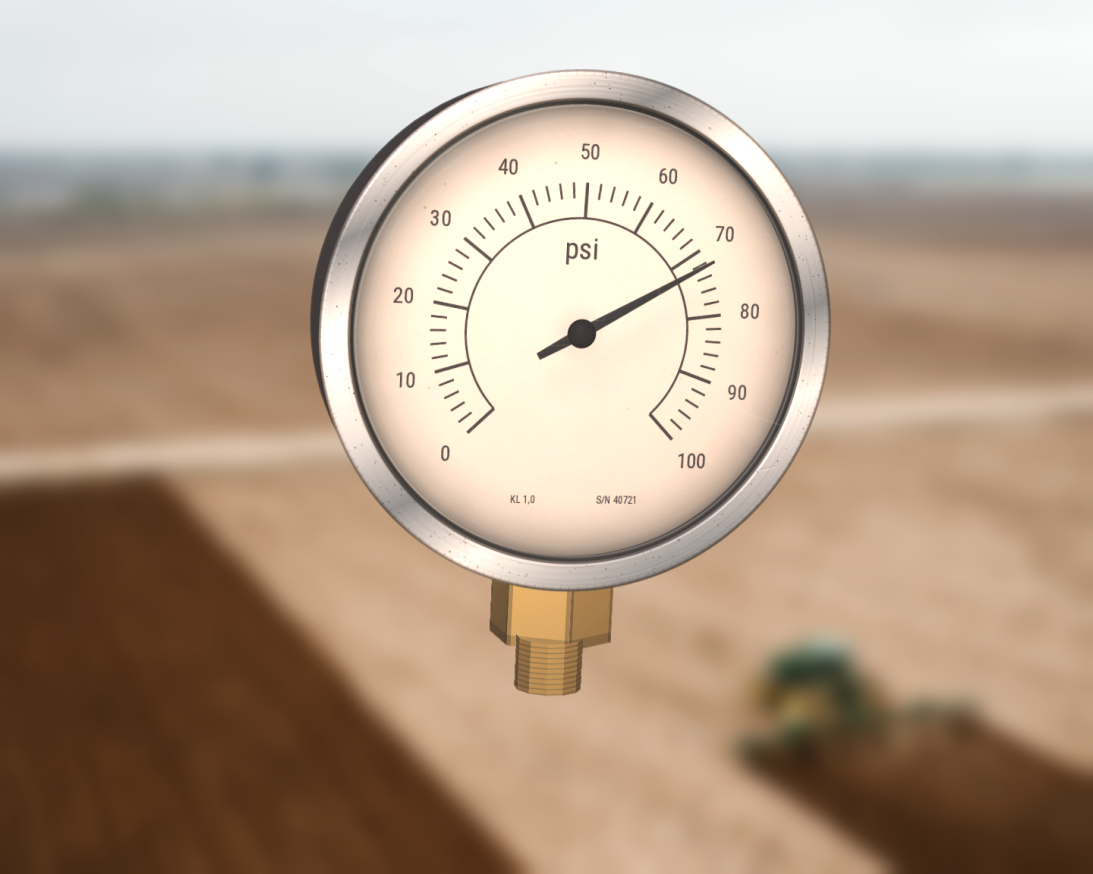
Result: 72
